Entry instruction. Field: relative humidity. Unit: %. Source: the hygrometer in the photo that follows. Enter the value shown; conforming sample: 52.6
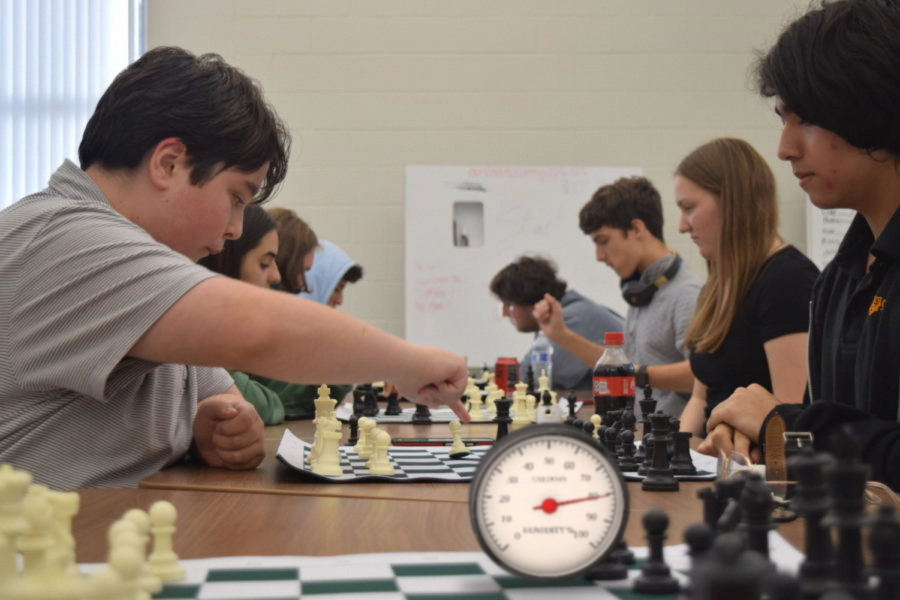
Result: 80
